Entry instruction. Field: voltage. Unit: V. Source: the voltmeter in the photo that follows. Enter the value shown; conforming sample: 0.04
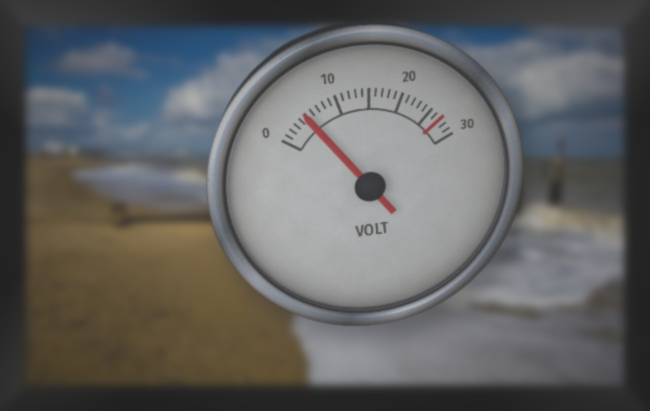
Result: 5
